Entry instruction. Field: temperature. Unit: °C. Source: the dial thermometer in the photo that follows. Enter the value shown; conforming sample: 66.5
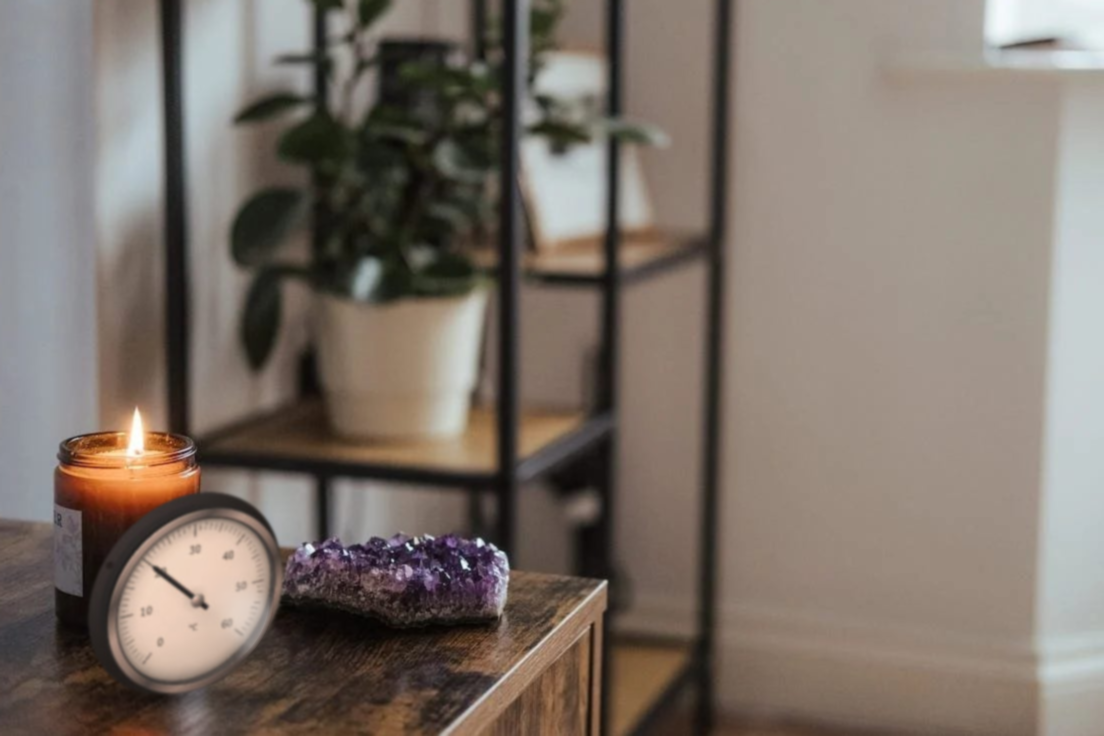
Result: 20
